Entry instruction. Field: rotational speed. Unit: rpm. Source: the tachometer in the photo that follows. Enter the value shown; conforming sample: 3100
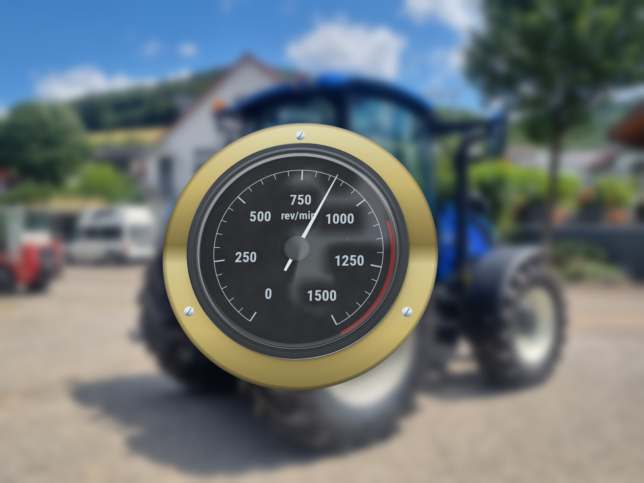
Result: 875
